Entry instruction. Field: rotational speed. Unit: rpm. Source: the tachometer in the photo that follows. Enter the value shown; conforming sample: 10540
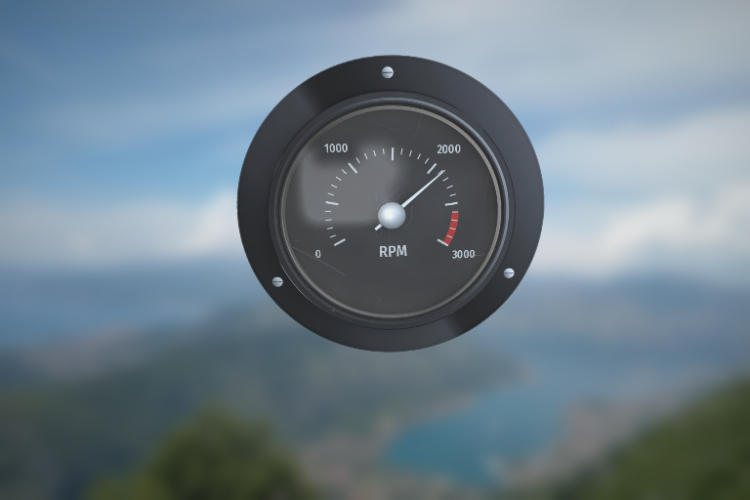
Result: 2100
